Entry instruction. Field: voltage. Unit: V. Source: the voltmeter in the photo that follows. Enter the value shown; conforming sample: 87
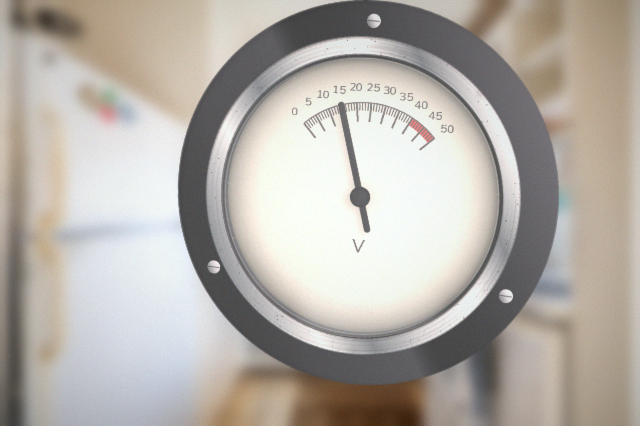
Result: 15
